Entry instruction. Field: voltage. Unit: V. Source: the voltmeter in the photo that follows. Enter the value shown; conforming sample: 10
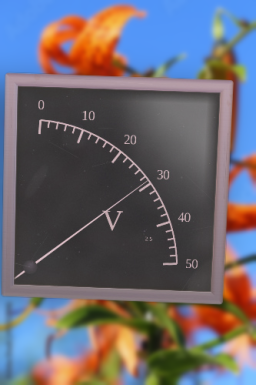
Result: 29
